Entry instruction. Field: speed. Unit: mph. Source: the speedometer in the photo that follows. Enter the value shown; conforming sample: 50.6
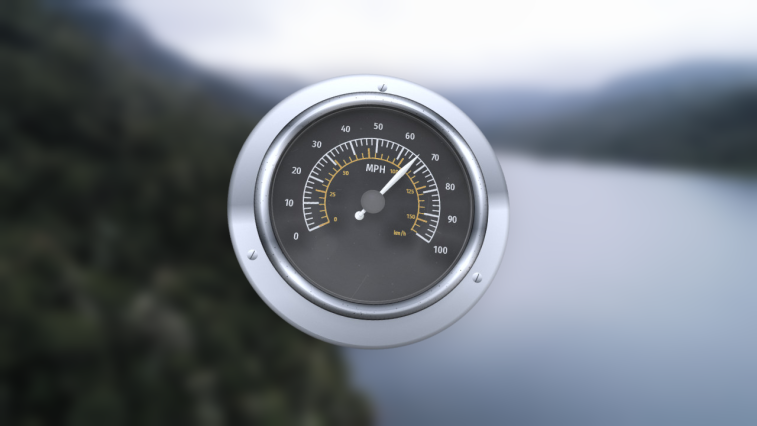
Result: 66
